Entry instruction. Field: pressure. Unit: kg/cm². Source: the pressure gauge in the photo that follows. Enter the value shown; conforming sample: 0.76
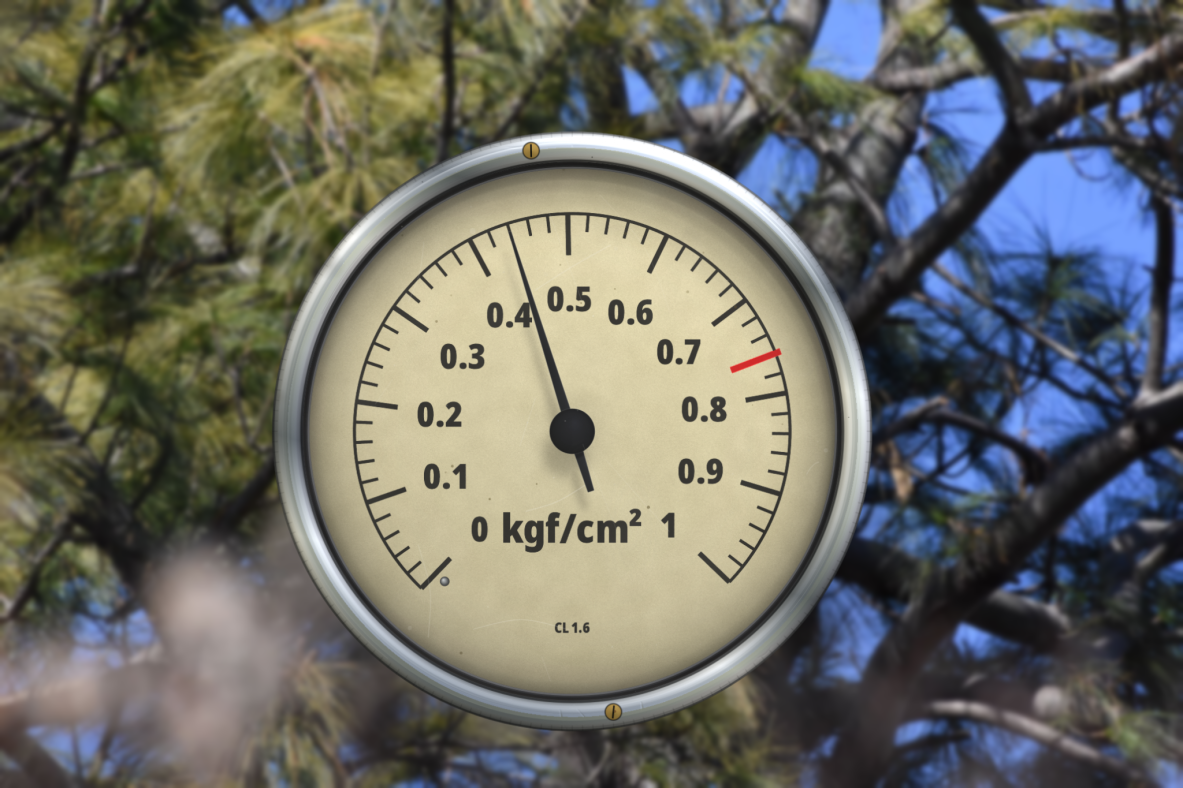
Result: 0.44
